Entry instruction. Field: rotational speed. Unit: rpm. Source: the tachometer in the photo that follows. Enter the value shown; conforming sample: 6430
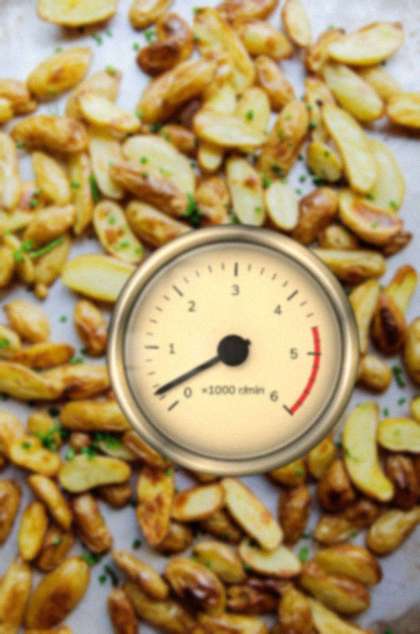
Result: 300
